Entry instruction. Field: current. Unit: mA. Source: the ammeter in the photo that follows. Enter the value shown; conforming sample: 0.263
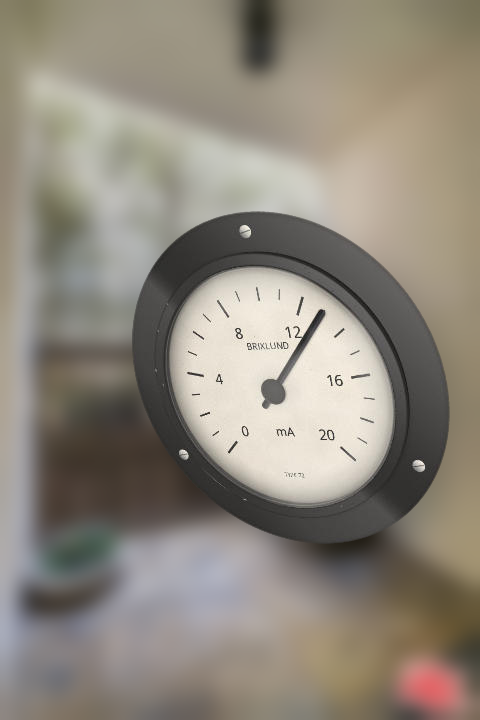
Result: 13
